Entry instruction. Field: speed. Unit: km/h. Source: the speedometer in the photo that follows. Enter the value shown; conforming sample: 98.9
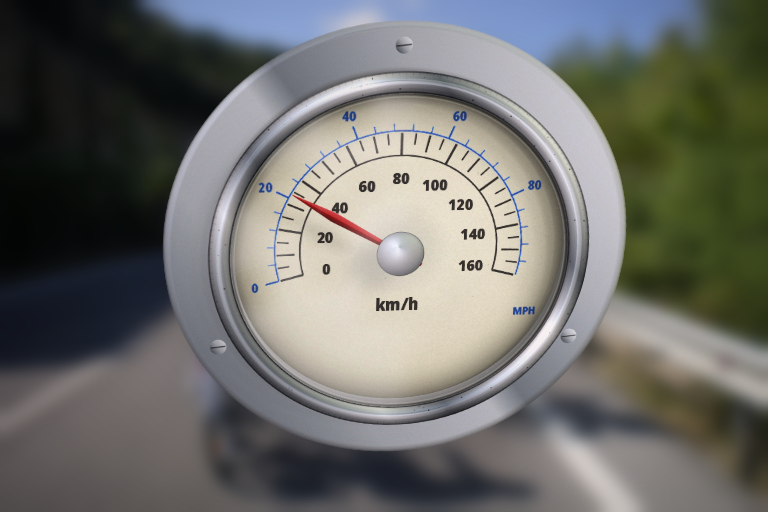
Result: 35
